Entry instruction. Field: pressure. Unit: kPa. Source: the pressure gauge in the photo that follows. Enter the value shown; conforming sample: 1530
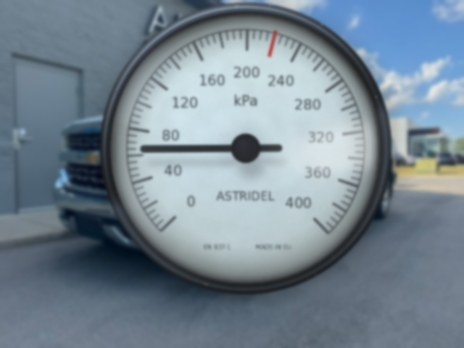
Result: 65
